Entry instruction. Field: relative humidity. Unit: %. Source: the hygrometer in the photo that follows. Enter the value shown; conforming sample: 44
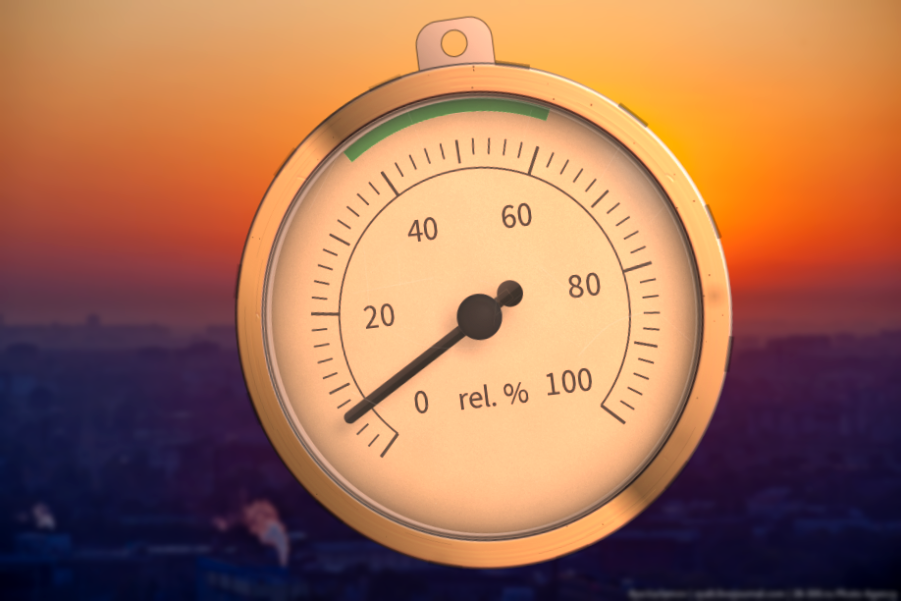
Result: 6
